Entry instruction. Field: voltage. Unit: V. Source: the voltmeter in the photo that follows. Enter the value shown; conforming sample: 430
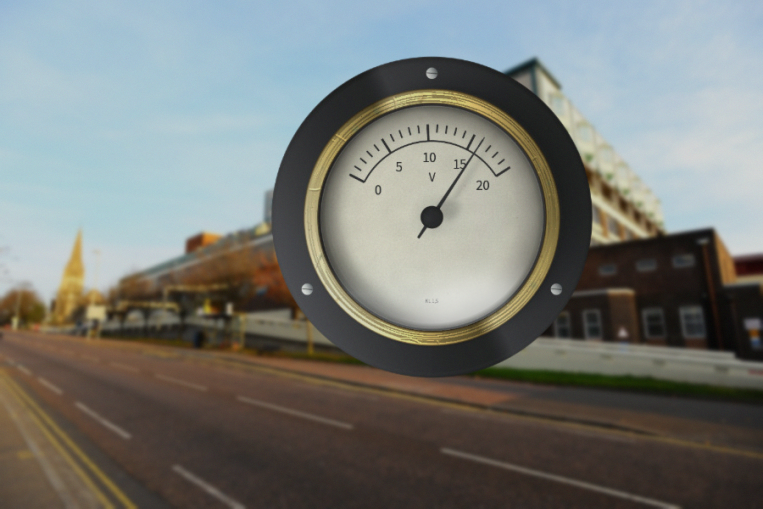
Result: 16
